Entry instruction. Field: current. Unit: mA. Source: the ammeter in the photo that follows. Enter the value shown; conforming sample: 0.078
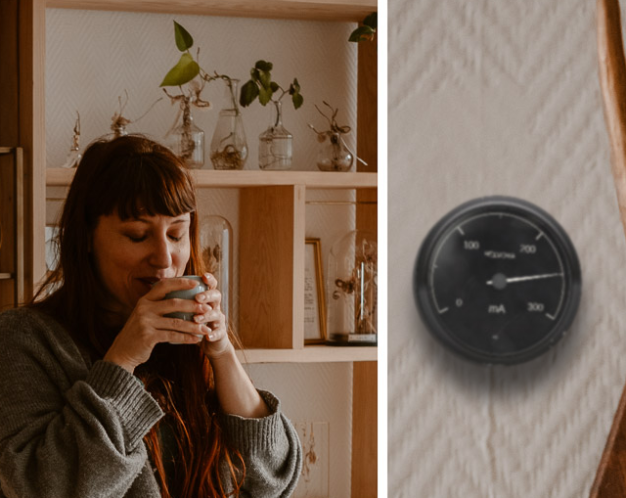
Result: 250
